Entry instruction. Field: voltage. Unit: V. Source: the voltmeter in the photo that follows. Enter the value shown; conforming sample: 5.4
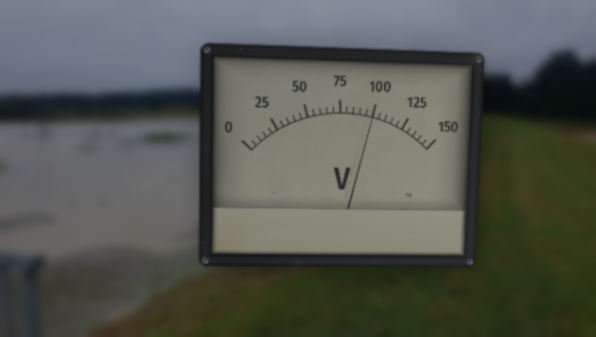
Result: 100
